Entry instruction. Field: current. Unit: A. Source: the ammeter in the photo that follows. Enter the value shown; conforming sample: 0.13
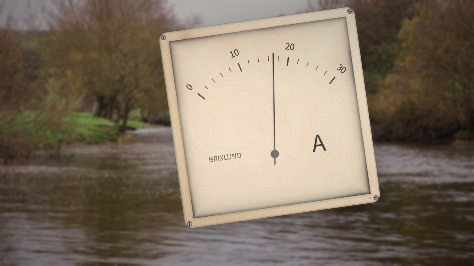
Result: 17
